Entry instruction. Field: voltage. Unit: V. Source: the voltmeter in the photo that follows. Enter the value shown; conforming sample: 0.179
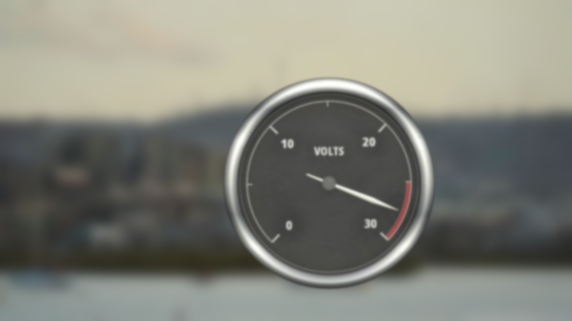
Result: 27.5
